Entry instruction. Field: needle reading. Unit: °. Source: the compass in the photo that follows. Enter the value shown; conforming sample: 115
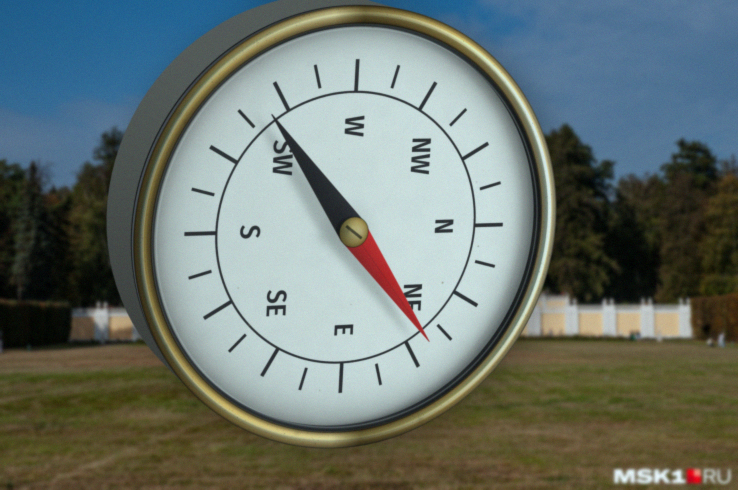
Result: 52.5
